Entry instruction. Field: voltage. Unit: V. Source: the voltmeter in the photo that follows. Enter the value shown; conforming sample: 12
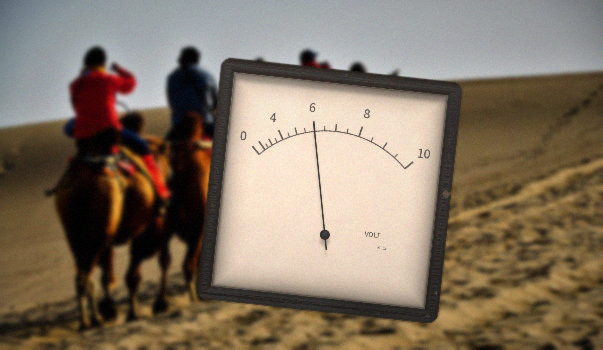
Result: 6
